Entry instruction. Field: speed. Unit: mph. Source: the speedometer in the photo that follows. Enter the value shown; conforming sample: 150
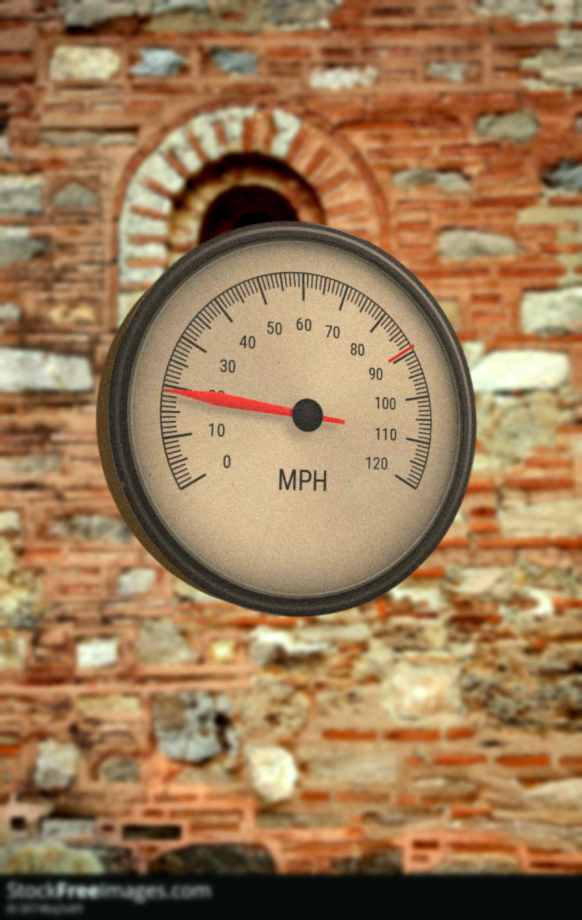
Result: 19
